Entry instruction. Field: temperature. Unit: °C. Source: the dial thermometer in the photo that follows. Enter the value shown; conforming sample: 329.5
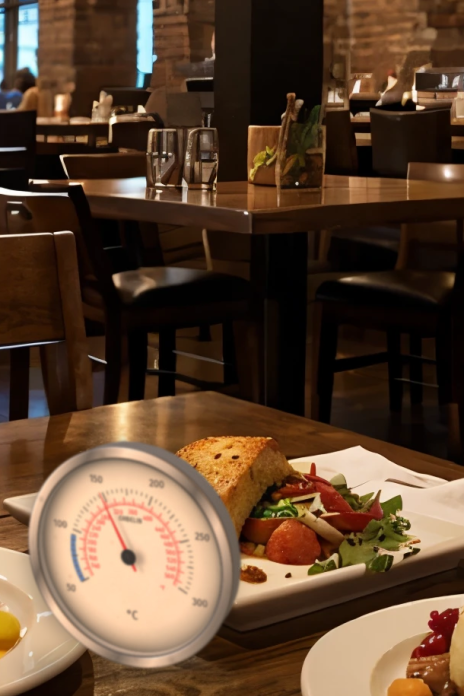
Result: 150
